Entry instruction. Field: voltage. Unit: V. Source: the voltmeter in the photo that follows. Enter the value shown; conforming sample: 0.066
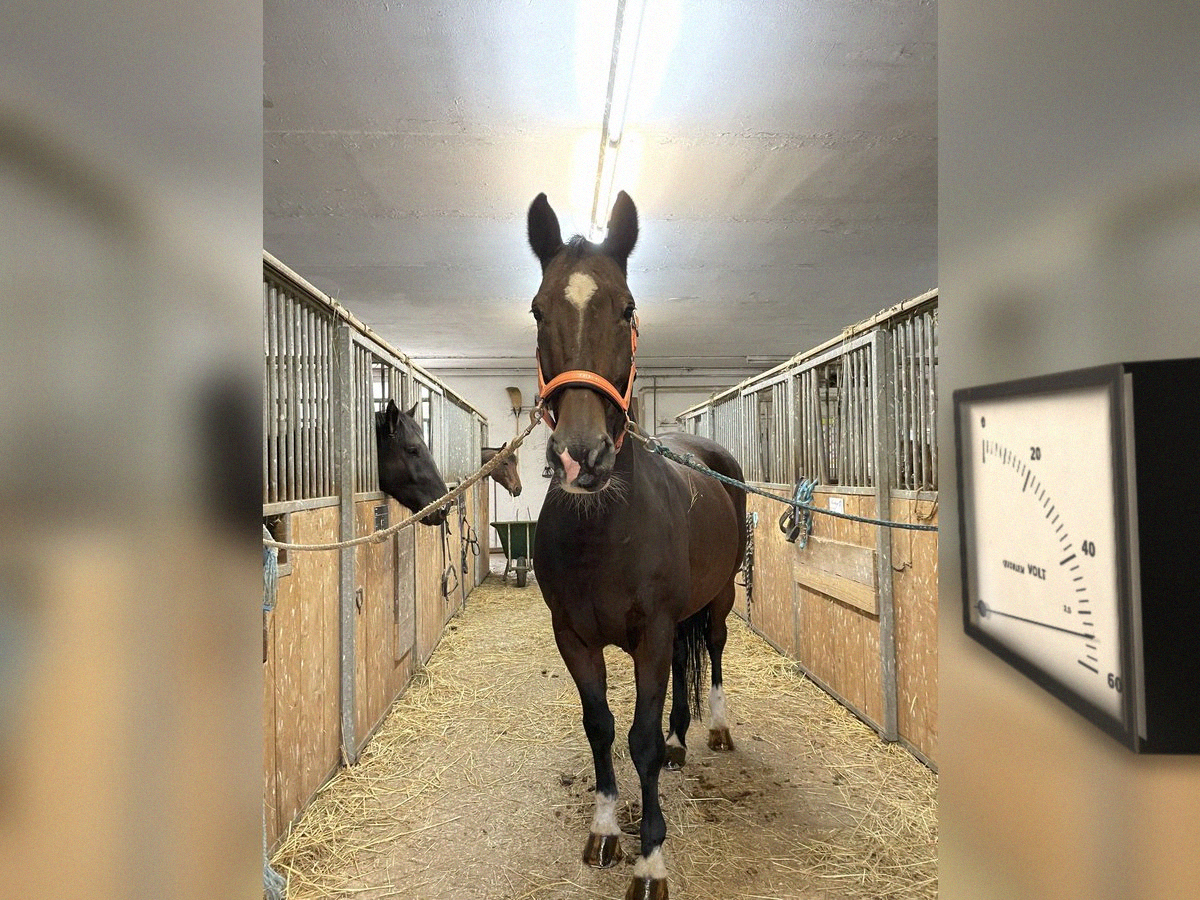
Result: 54
